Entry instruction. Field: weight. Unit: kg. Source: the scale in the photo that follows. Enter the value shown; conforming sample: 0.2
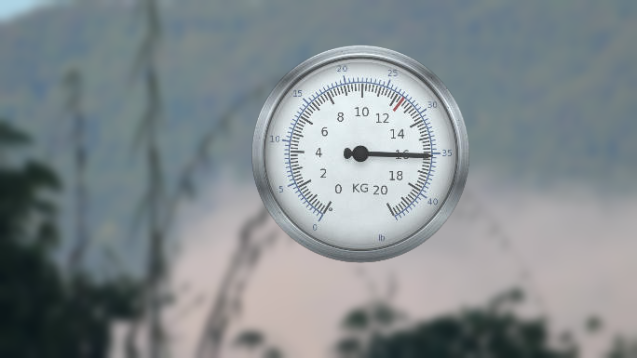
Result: 16
